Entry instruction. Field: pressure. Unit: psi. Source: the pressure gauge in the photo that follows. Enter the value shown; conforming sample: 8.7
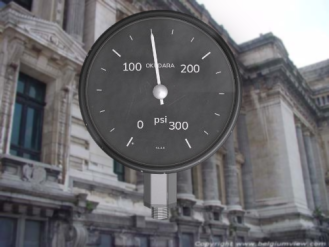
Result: 140
